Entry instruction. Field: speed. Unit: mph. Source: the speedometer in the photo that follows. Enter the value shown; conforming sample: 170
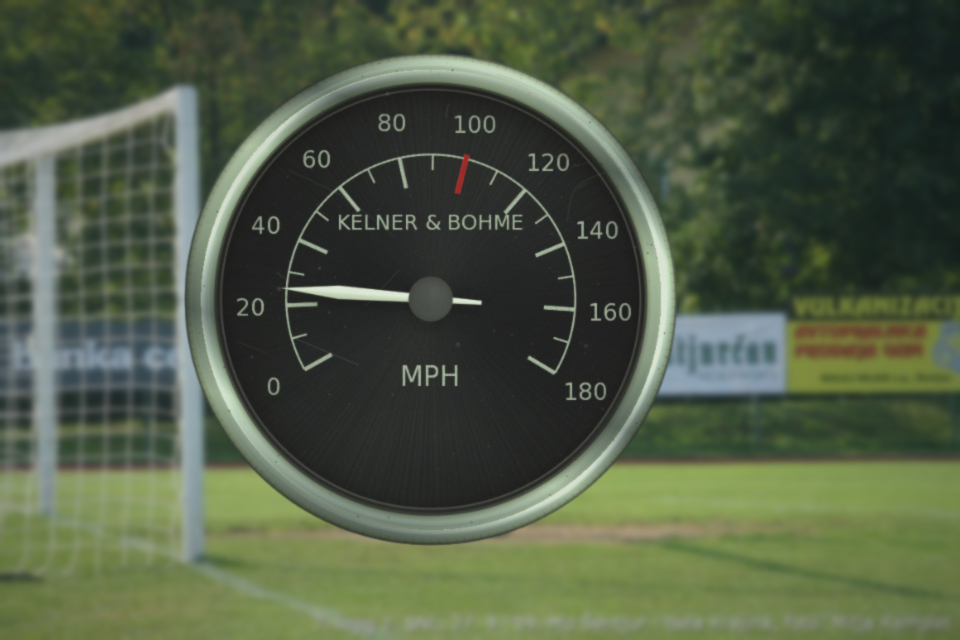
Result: 25
